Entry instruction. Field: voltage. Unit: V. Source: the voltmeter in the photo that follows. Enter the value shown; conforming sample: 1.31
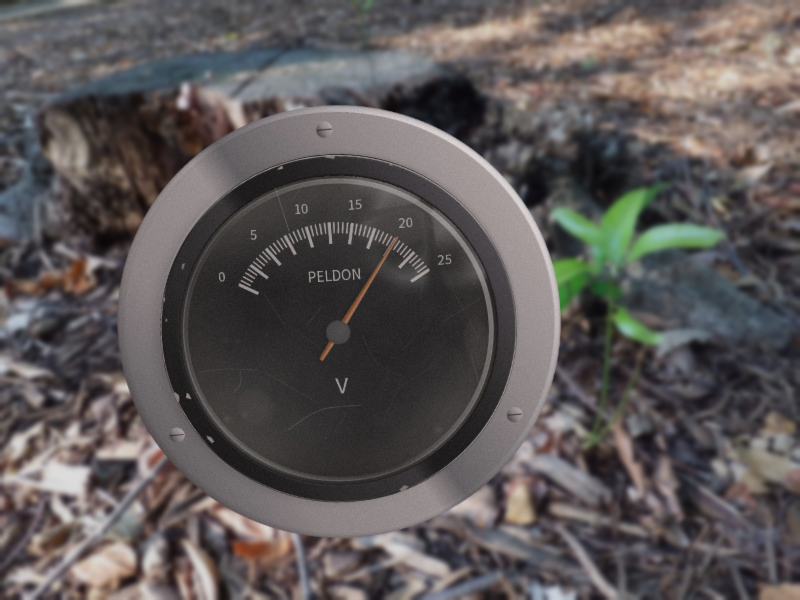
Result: 20
